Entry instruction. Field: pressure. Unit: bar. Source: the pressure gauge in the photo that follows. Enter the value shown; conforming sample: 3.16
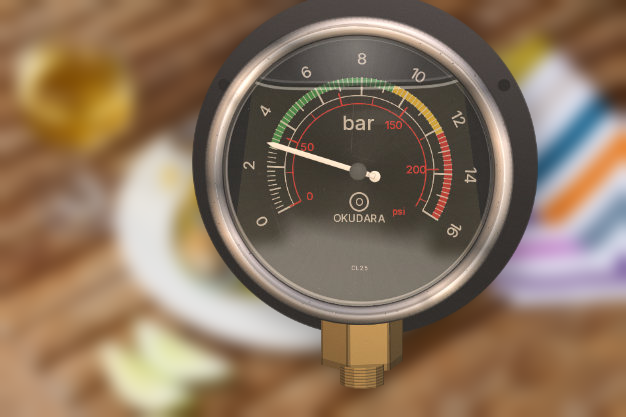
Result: 3
